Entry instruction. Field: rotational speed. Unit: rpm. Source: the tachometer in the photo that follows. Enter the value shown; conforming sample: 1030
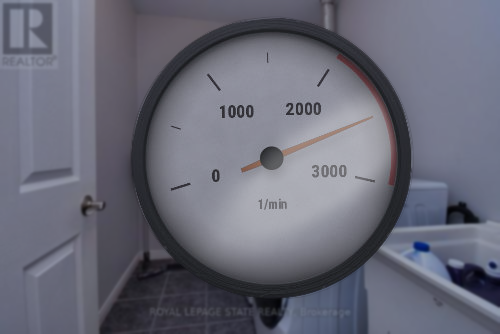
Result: 2500
